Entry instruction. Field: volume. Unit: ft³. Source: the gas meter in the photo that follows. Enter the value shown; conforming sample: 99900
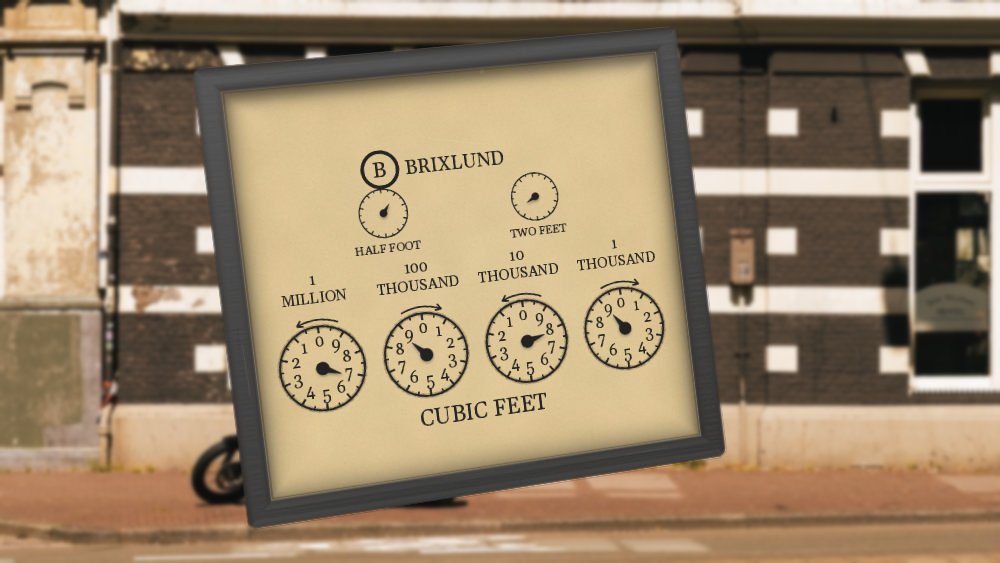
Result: 687900
